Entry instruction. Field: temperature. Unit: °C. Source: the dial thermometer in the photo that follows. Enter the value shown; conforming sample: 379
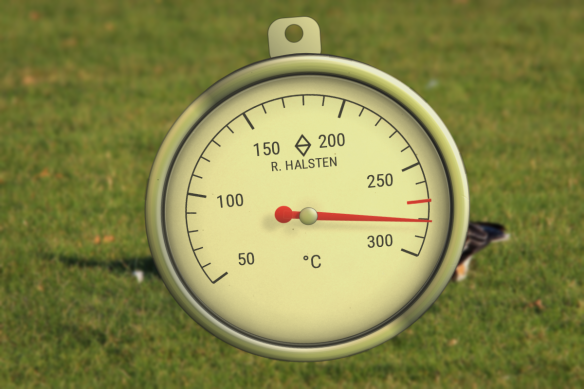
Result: 280
